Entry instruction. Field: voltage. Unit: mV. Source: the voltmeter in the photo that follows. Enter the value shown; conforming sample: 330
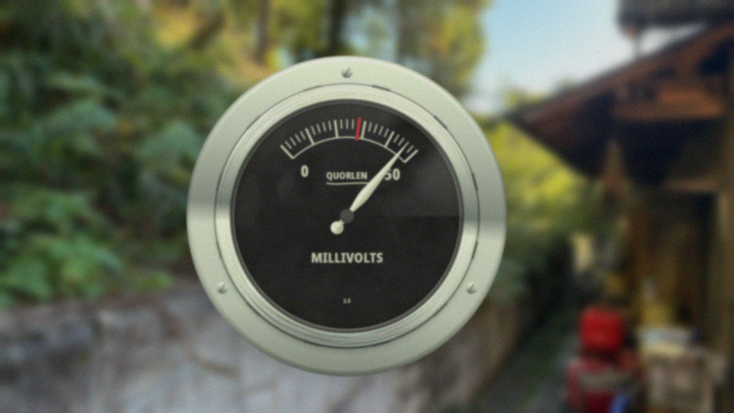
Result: 46
